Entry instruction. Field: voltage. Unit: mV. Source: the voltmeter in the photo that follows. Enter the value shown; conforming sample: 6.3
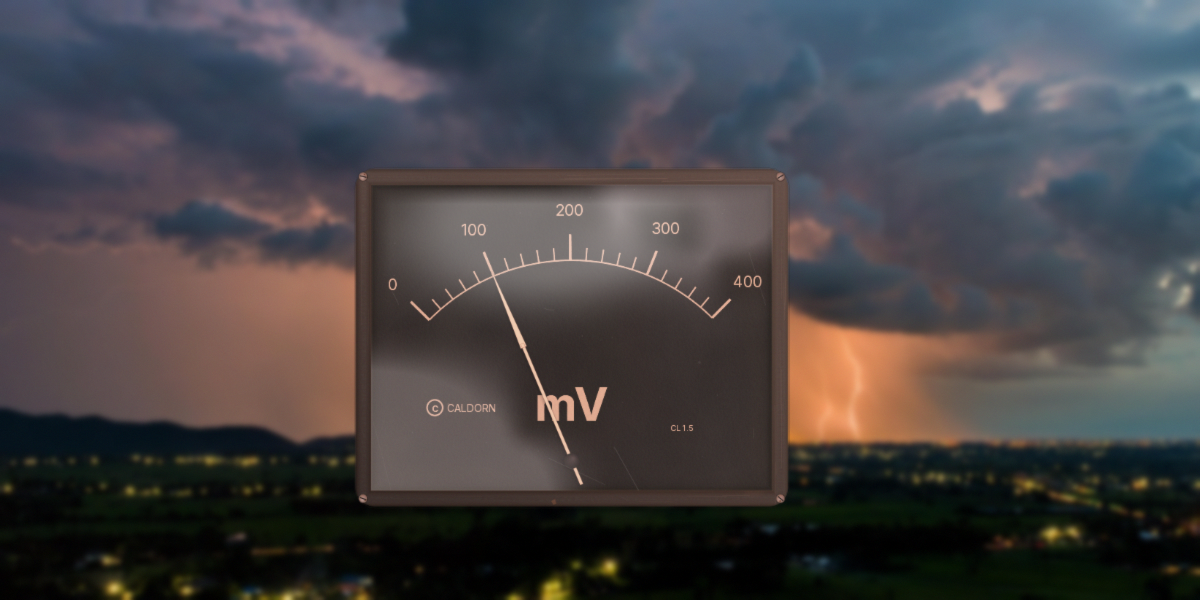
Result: 100
